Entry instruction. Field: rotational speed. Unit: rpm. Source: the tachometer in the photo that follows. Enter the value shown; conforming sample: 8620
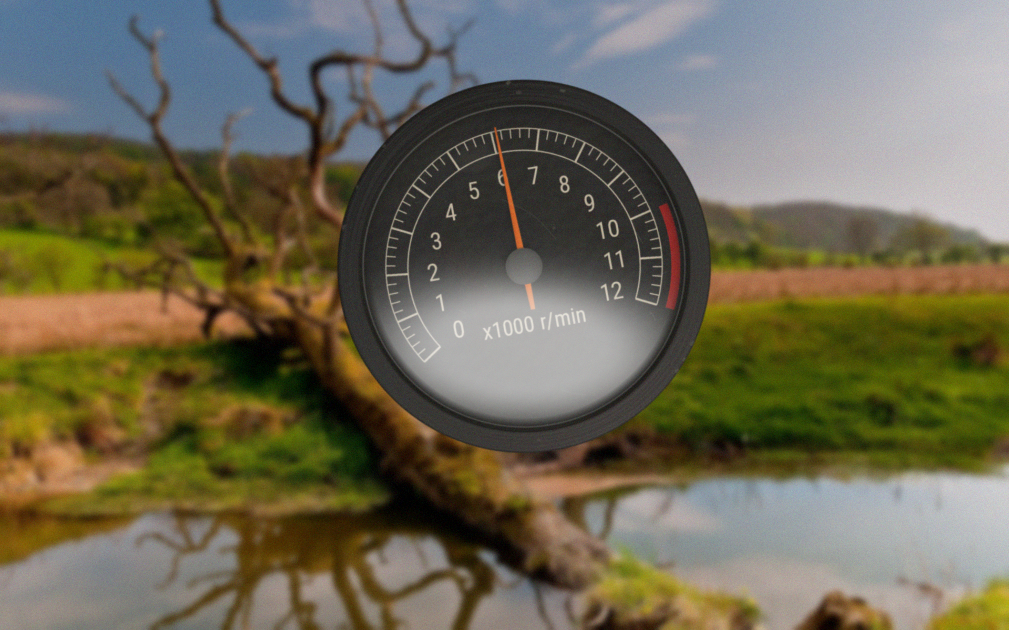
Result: 6100
